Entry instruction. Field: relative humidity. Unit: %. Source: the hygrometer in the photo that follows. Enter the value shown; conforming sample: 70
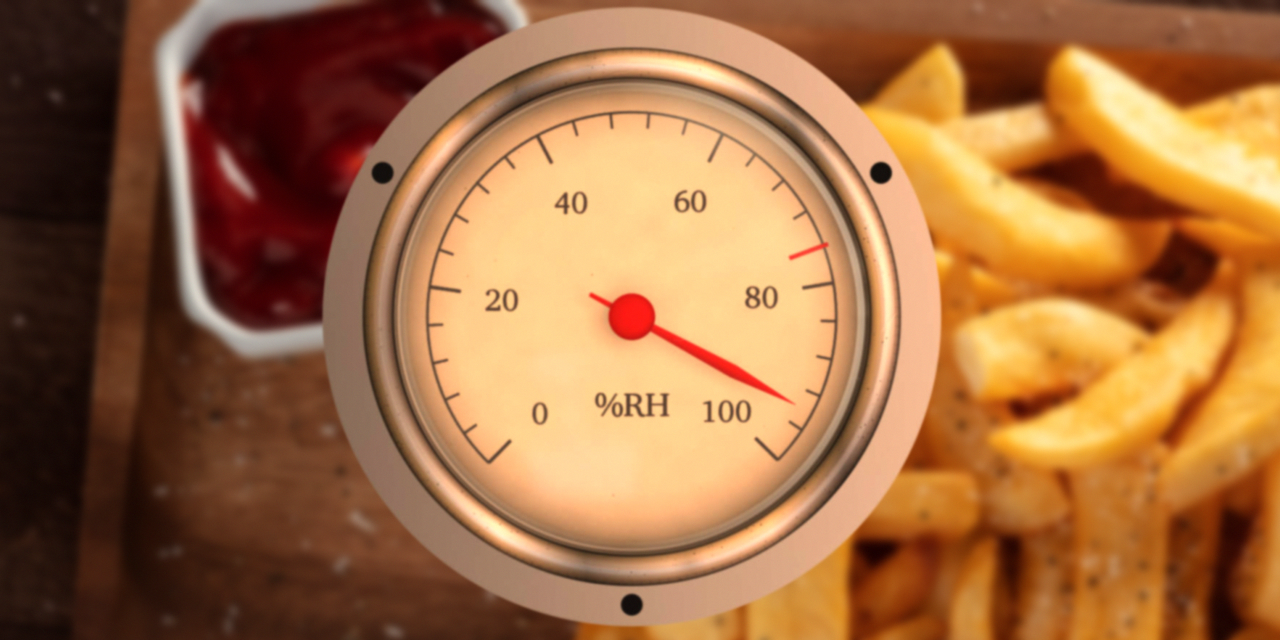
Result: 94
